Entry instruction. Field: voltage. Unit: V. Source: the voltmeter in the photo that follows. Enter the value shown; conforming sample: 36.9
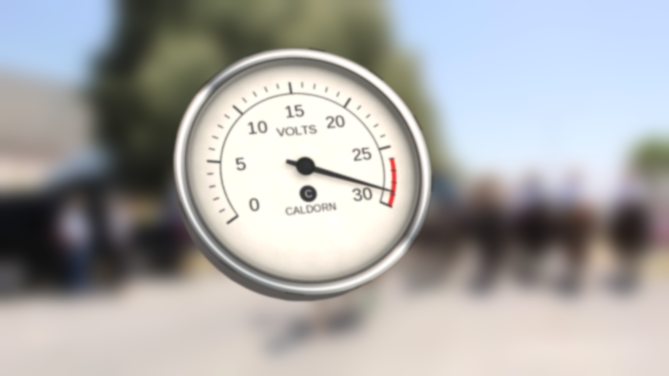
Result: 29
